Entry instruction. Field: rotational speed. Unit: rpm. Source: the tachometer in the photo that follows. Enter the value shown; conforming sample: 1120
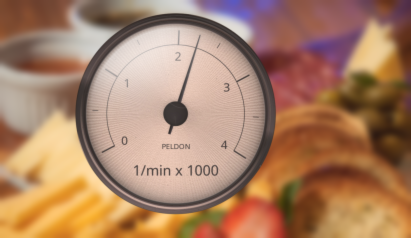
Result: 2250
